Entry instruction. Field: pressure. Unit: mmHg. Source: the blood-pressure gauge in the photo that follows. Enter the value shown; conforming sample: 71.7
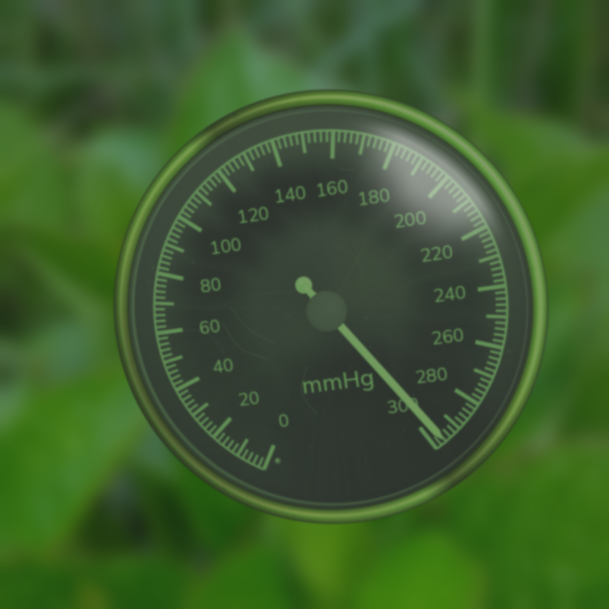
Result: 296
